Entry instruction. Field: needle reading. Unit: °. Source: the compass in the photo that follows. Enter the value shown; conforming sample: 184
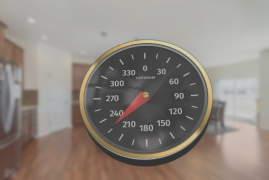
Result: 225
